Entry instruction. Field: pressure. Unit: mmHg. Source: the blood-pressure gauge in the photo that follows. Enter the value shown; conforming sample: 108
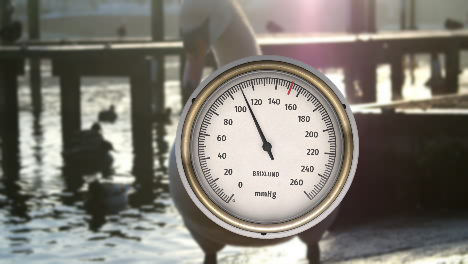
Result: 110
